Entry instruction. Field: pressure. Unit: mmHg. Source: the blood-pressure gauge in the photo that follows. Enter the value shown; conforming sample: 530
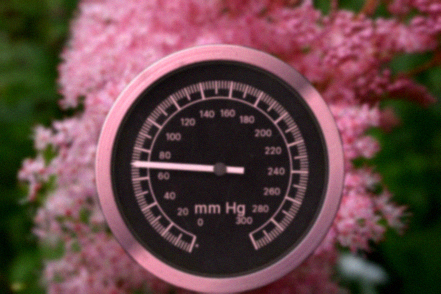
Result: 70
